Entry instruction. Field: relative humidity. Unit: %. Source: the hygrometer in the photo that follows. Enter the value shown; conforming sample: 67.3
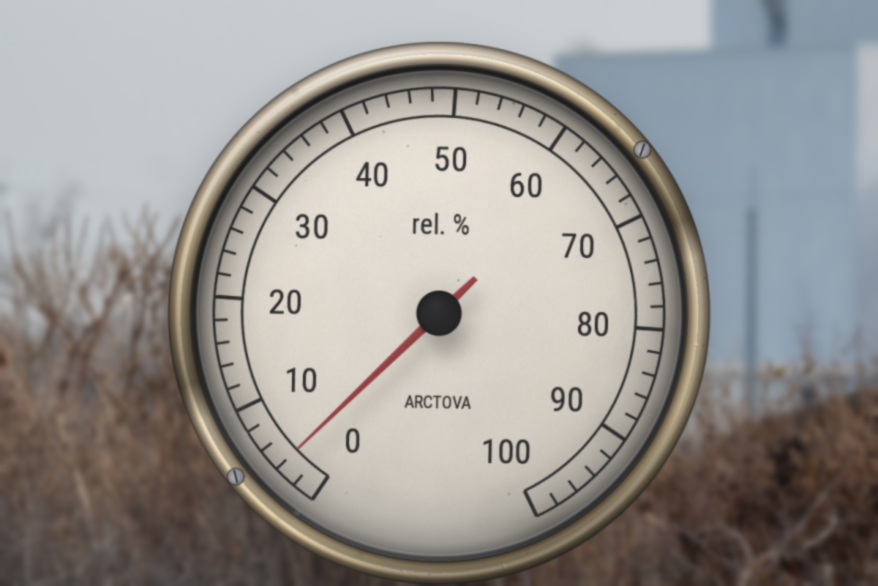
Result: 4
